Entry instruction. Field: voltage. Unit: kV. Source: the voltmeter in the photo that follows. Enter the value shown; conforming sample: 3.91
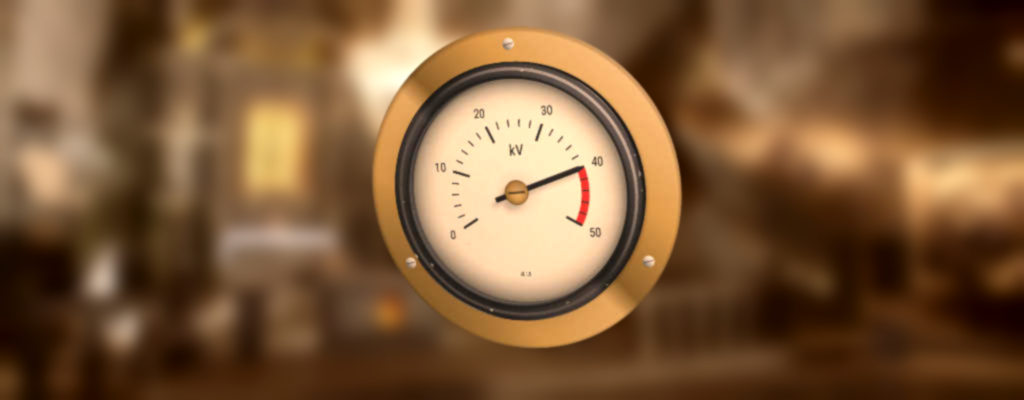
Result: 40
